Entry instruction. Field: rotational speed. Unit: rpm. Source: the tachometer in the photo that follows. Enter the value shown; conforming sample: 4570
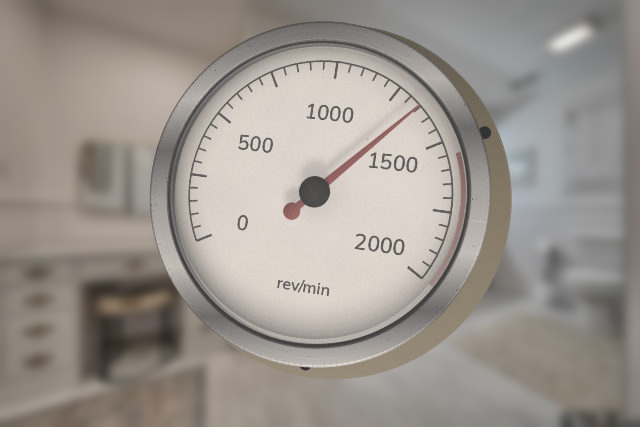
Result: 1350
